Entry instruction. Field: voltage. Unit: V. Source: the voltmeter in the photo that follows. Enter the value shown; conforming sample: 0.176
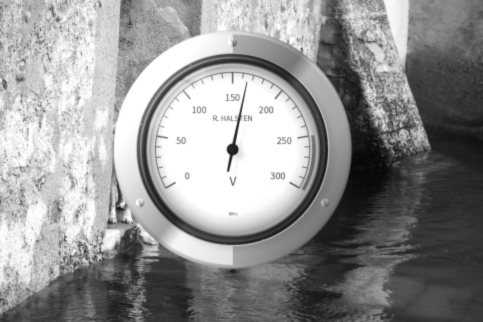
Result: 165
